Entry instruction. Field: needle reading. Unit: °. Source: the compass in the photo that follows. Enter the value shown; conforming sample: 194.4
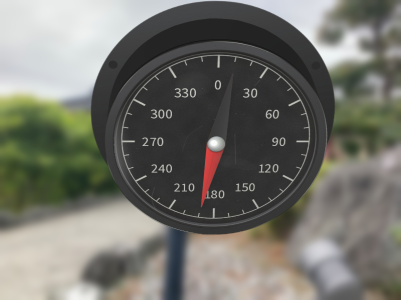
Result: 190
